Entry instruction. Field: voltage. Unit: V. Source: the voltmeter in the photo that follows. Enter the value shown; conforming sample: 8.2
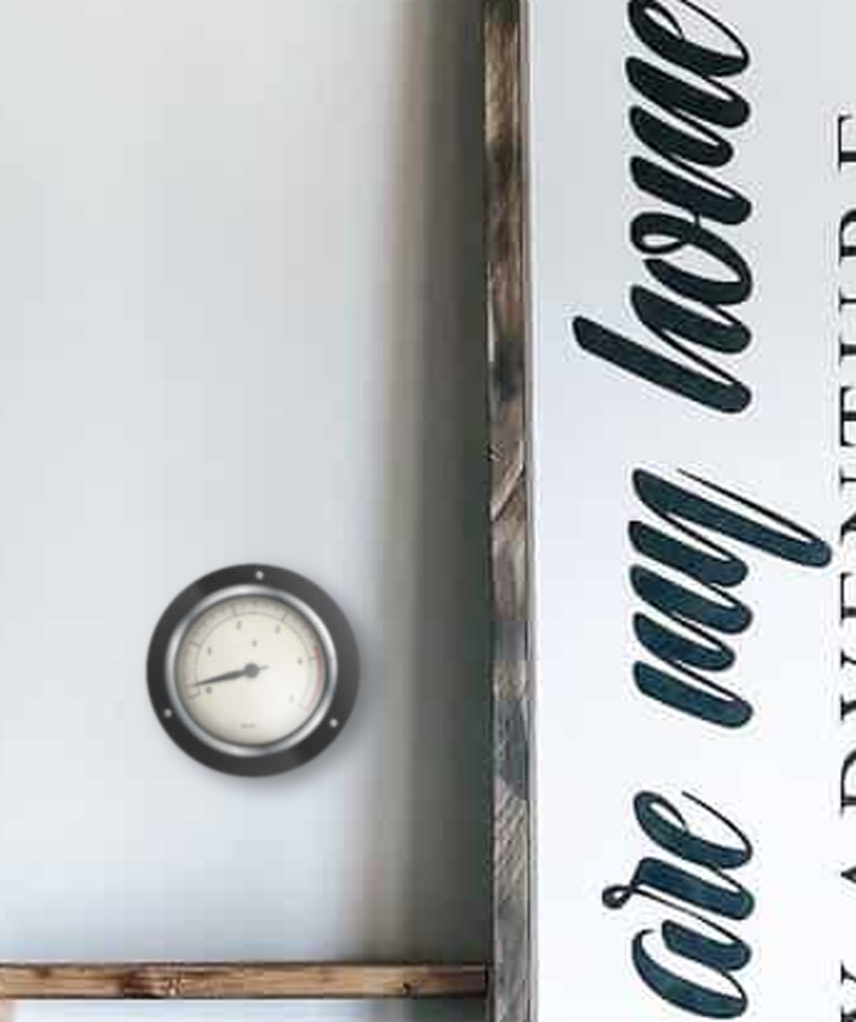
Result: 0.2
